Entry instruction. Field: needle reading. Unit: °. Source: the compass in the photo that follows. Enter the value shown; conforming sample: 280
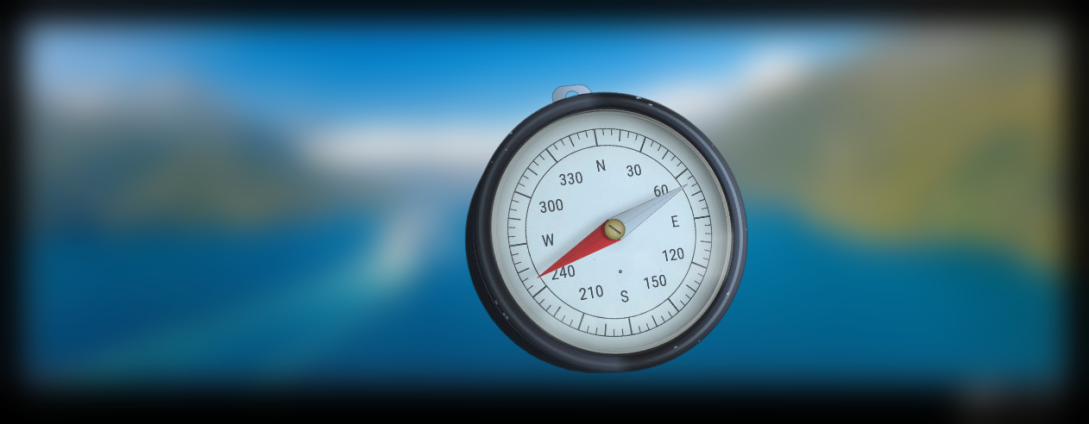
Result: 247.5
